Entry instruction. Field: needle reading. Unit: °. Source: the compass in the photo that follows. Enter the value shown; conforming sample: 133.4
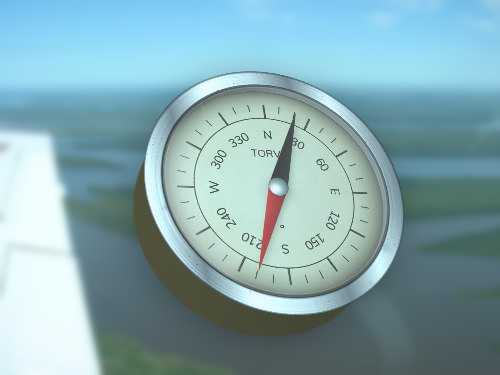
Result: 200
